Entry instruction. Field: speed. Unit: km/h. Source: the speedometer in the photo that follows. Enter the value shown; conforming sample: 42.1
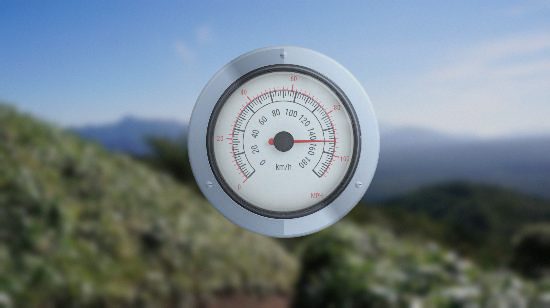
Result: 150
